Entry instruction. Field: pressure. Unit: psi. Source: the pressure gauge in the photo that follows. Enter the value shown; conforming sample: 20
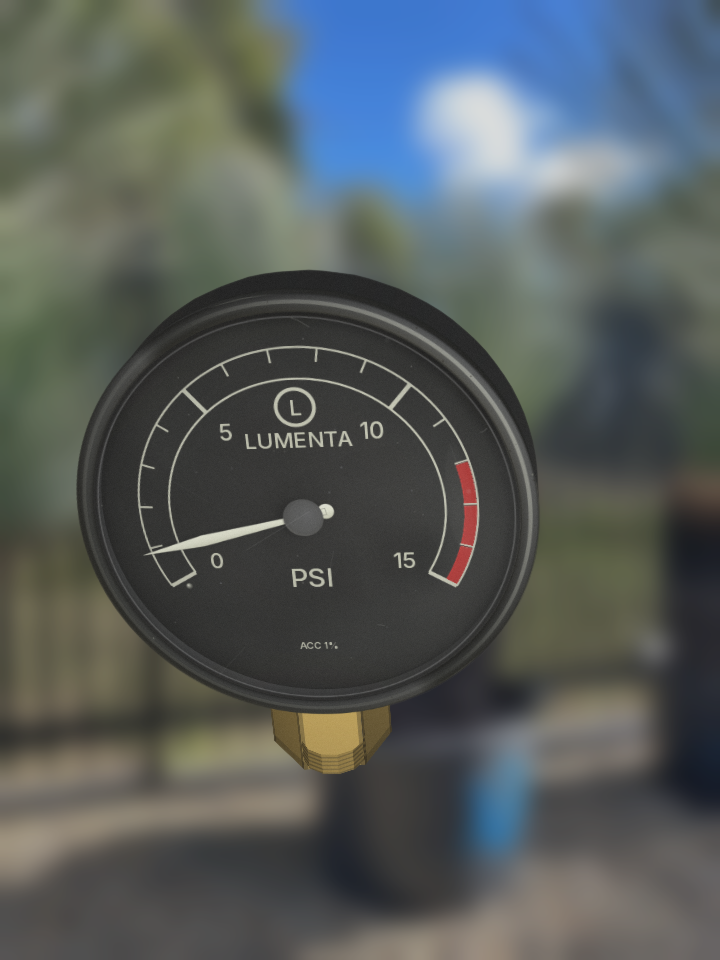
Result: 1
